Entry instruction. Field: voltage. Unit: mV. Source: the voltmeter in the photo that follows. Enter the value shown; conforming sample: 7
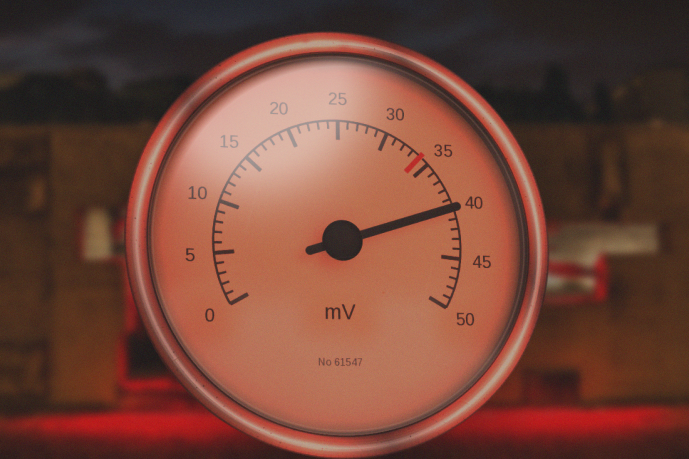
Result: 40
